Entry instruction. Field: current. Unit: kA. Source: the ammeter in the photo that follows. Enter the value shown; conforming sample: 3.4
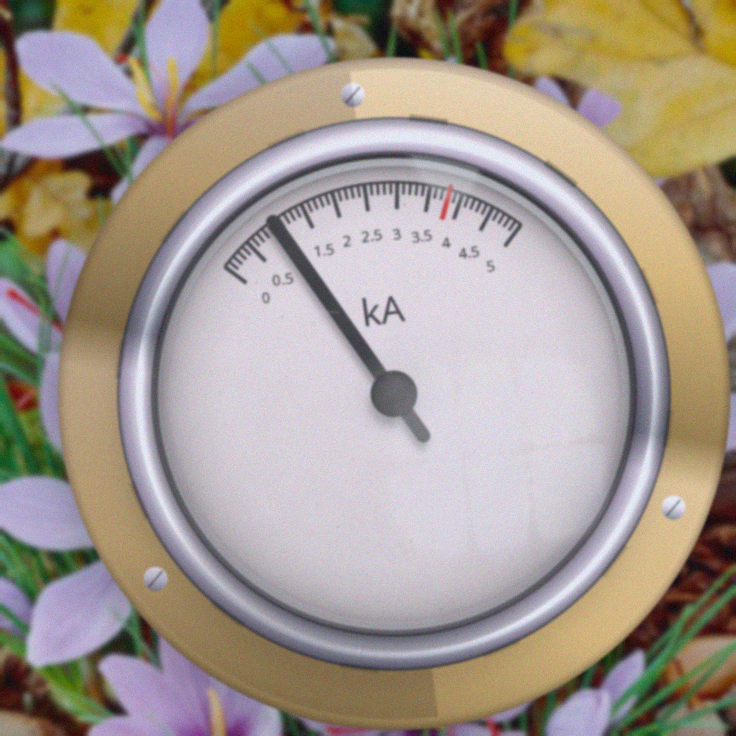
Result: 1
